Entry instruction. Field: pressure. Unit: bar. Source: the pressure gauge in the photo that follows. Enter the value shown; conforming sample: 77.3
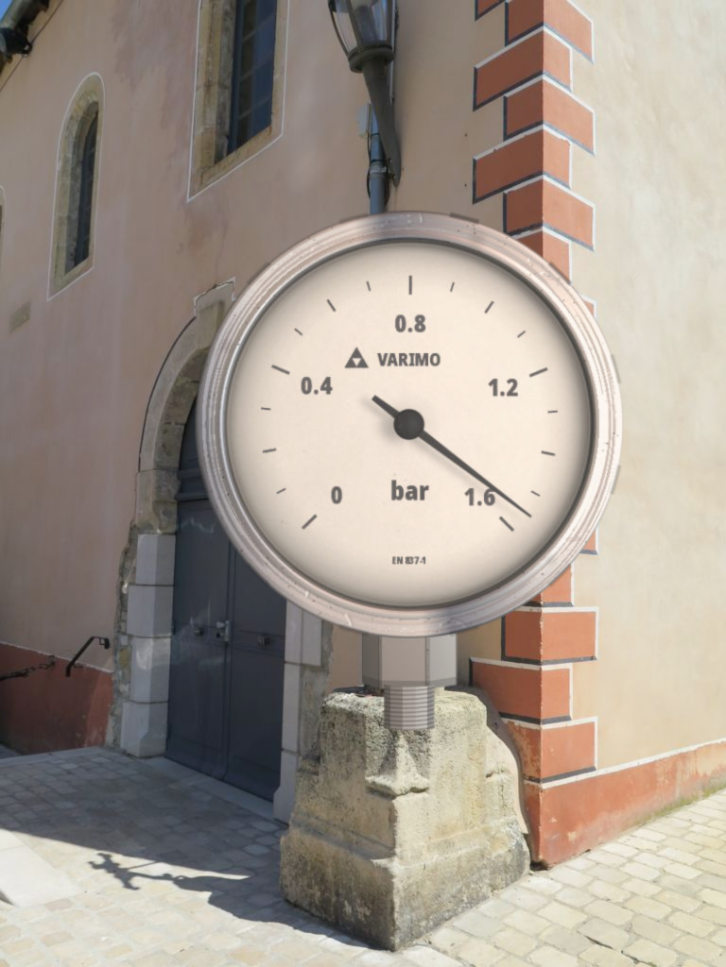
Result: 1.55
